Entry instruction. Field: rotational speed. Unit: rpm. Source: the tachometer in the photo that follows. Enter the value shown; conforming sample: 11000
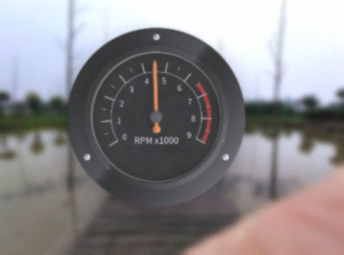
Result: 4500
